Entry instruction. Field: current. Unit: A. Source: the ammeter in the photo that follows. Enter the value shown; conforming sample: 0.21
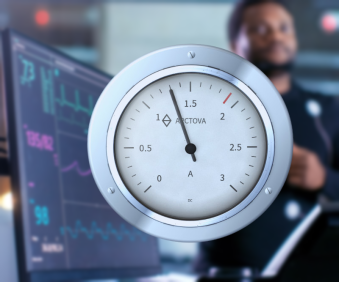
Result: 1.3
